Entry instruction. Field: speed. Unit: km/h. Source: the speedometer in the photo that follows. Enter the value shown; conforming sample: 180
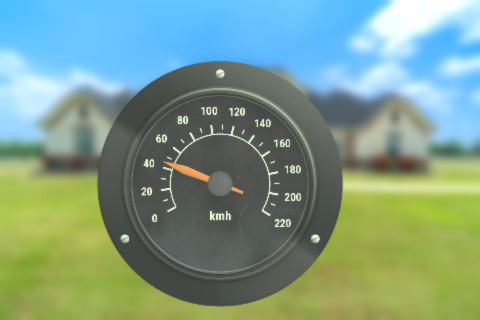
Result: 45
